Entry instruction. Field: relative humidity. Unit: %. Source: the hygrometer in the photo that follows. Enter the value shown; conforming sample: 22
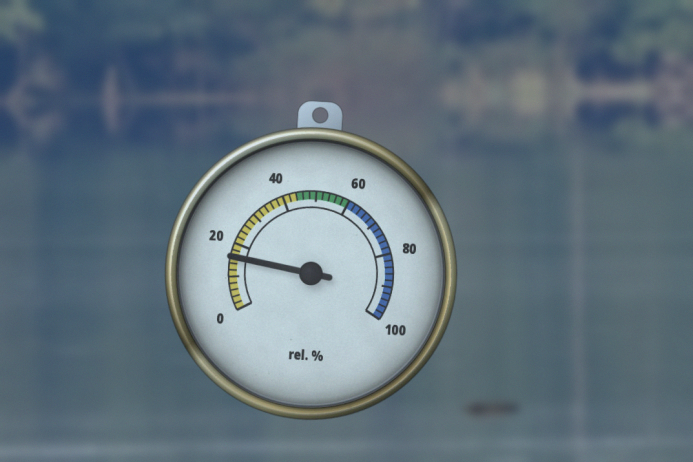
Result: 16
